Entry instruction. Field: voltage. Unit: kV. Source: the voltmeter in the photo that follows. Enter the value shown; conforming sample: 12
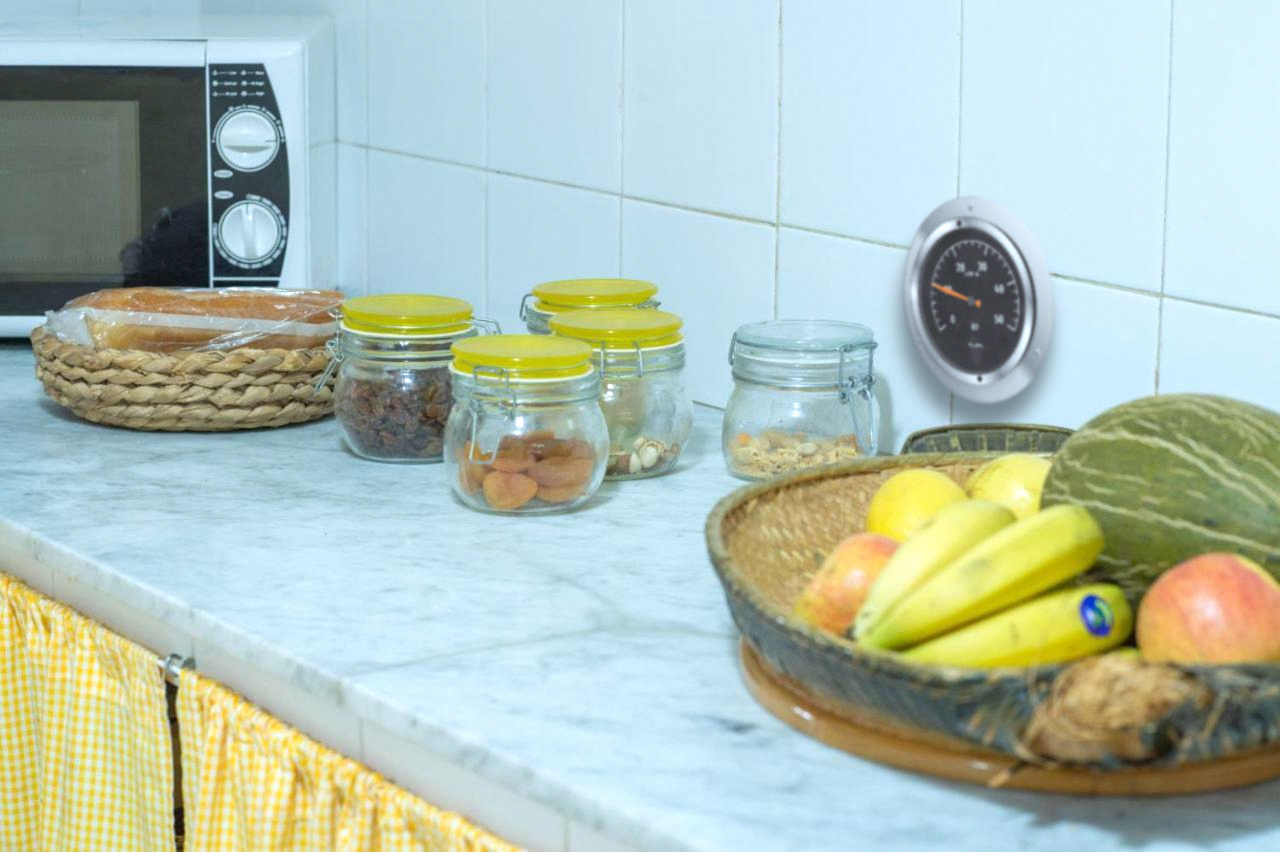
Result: 10
